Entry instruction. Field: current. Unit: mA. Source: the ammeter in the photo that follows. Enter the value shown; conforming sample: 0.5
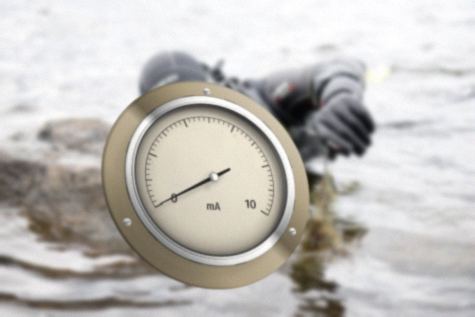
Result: 0
